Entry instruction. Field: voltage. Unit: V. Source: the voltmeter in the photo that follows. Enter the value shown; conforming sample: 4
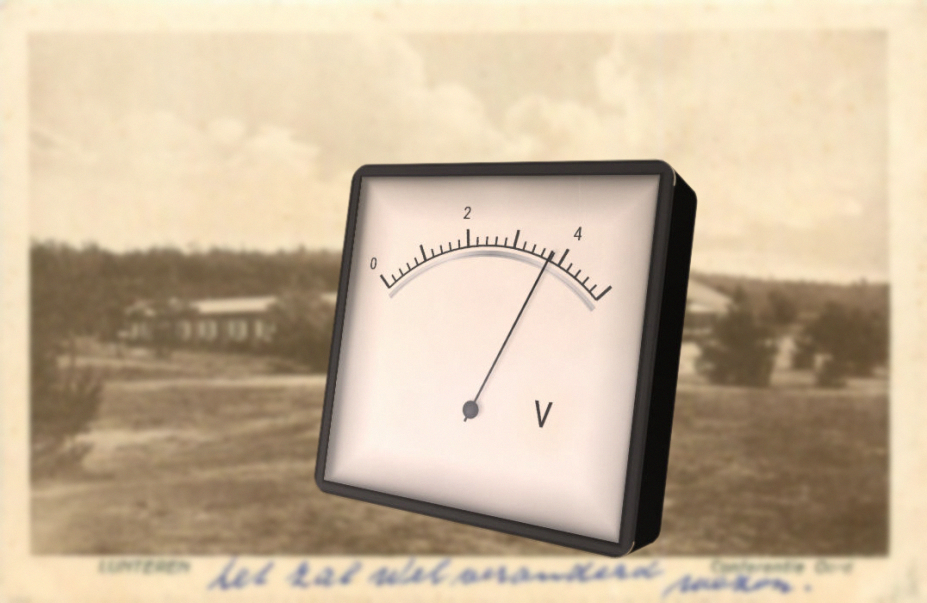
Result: 3.8
